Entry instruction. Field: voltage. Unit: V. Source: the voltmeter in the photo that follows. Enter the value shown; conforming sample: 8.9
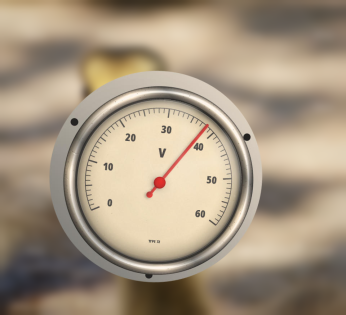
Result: 38
